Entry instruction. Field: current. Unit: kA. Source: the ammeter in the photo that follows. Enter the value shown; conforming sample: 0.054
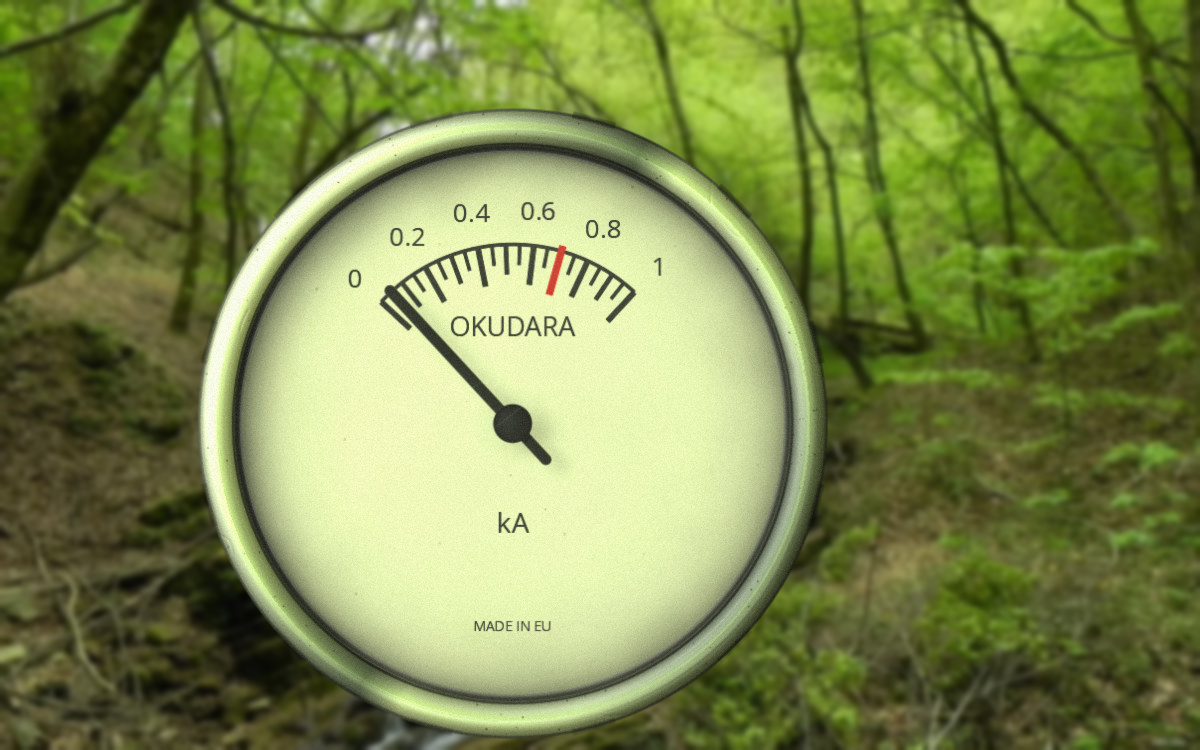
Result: 0.05
